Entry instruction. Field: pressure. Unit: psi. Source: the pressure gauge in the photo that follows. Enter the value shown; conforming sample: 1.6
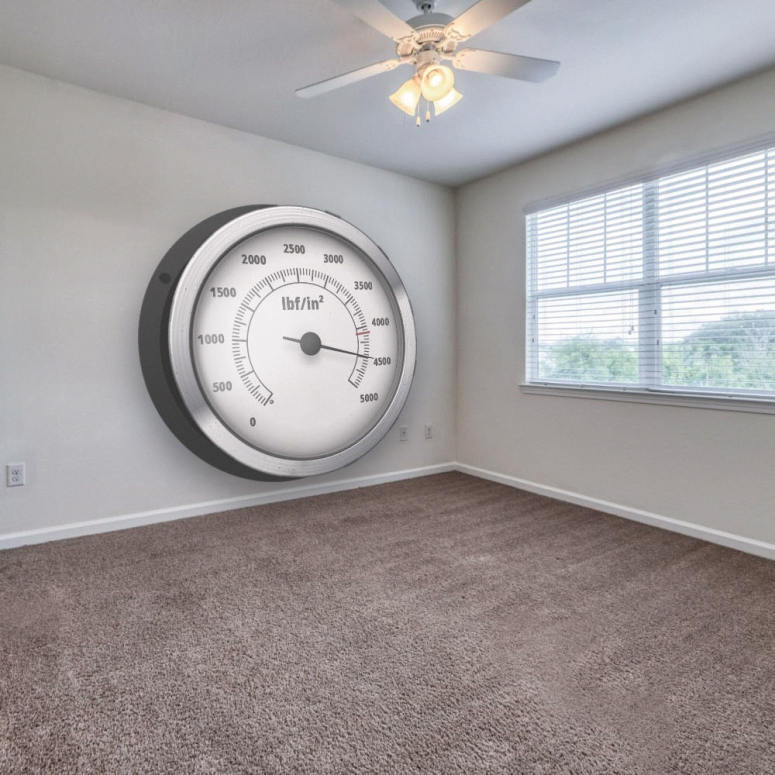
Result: 4500
